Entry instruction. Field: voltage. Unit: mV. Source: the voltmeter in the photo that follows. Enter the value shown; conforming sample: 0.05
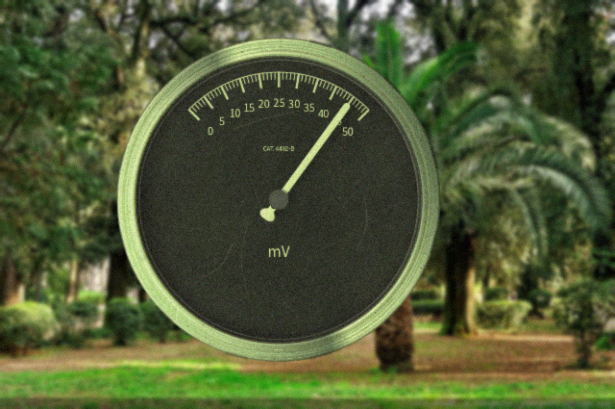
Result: 45
